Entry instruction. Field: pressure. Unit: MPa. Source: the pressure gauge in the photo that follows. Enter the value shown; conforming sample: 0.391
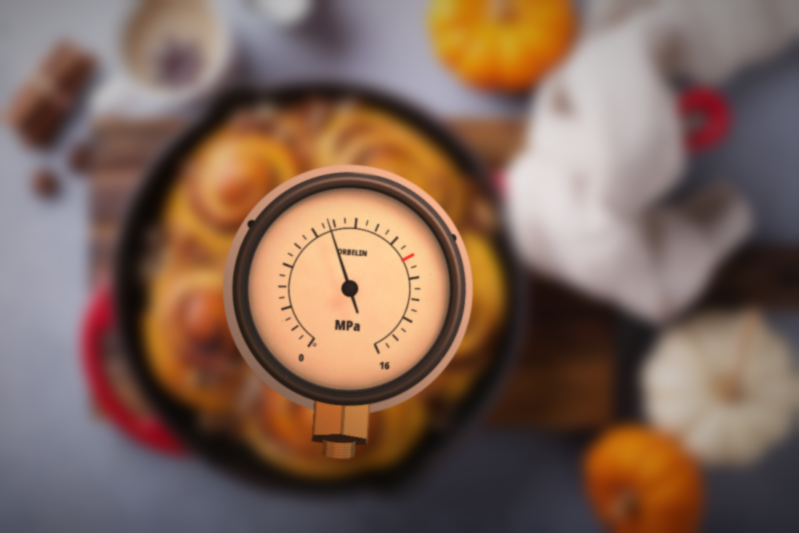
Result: 6.75
